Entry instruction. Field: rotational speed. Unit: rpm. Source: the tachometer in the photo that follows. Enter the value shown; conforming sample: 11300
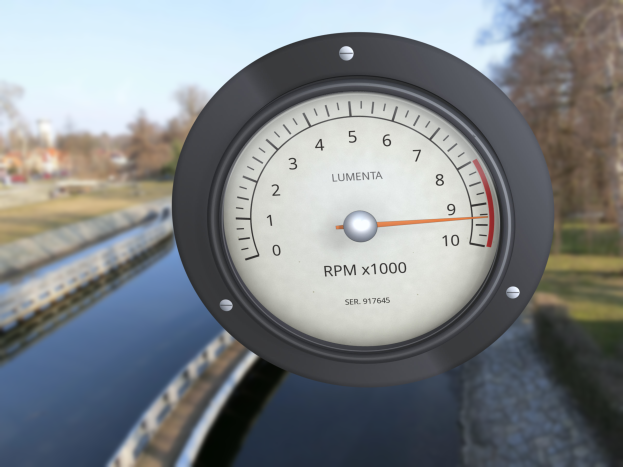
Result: 9250
